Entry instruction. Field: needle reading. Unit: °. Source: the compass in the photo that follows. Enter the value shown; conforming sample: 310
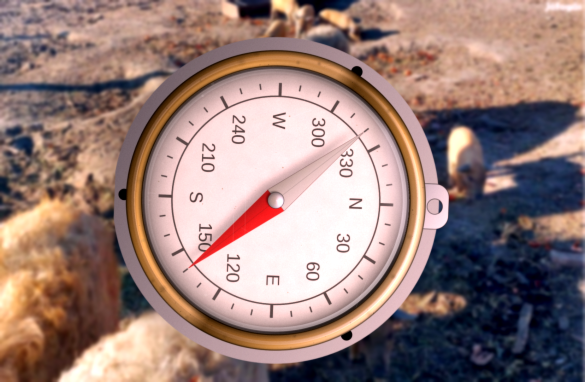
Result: 140
